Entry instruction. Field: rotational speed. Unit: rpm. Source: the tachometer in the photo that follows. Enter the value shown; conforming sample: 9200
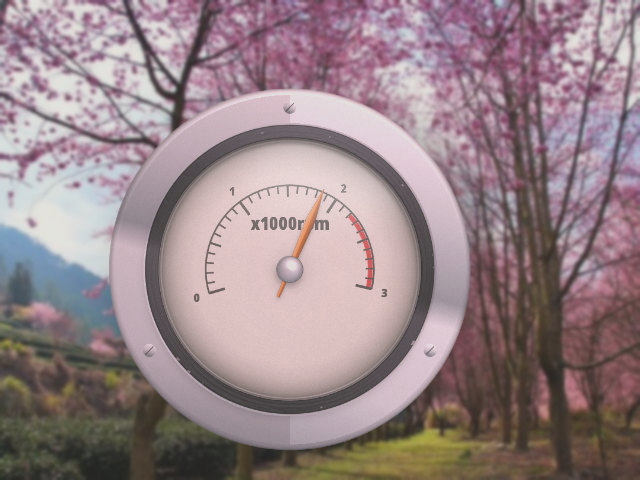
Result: 1850
